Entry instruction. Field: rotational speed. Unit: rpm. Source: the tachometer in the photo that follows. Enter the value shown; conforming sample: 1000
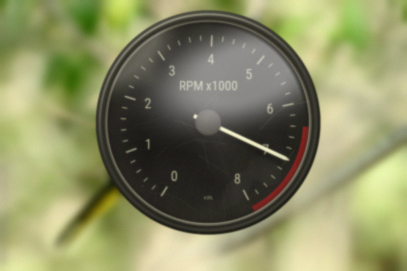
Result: 7000
